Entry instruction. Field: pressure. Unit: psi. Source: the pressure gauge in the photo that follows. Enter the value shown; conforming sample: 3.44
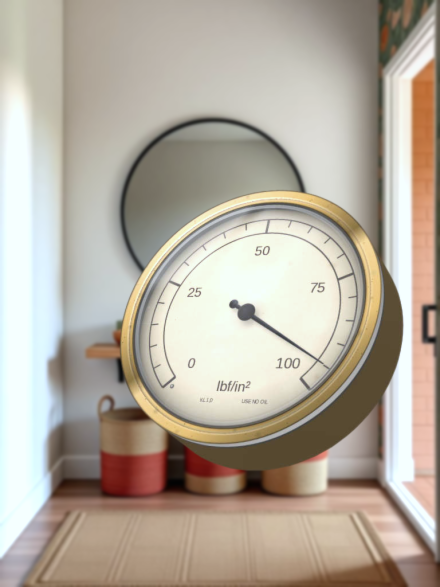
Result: 95
